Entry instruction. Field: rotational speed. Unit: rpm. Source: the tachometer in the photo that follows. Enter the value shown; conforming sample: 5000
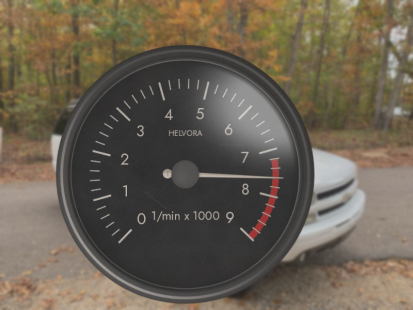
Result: 7600
